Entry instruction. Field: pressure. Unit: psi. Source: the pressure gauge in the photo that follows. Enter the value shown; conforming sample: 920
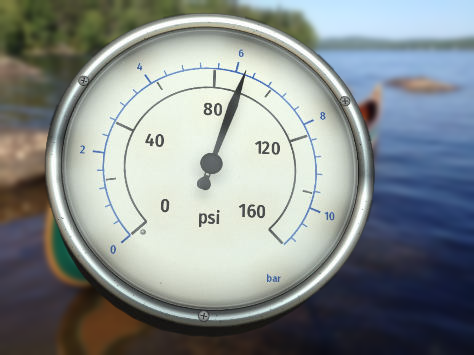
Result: 90
